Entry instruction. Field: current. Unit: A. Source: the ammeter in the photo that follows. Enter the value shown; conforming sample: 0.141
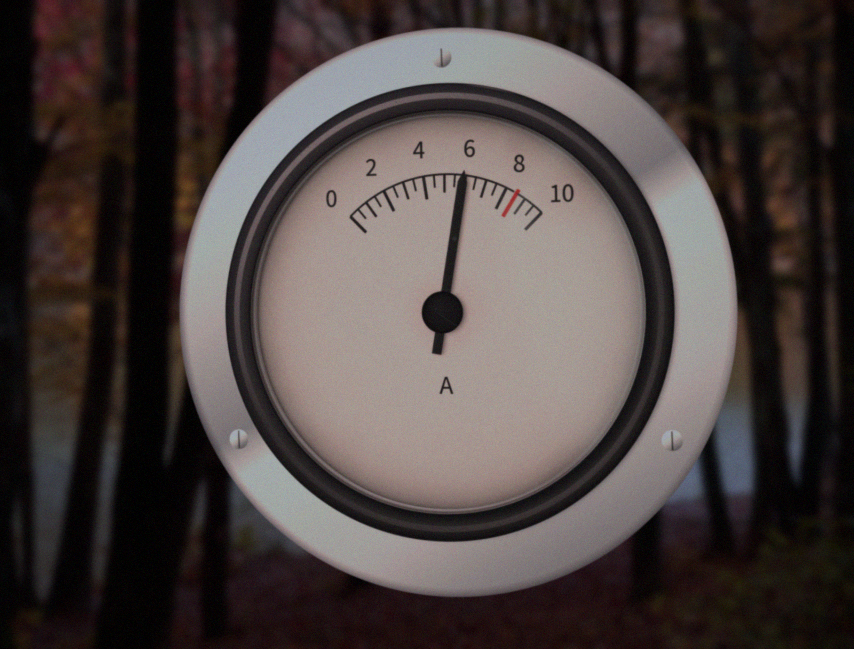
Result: 6
